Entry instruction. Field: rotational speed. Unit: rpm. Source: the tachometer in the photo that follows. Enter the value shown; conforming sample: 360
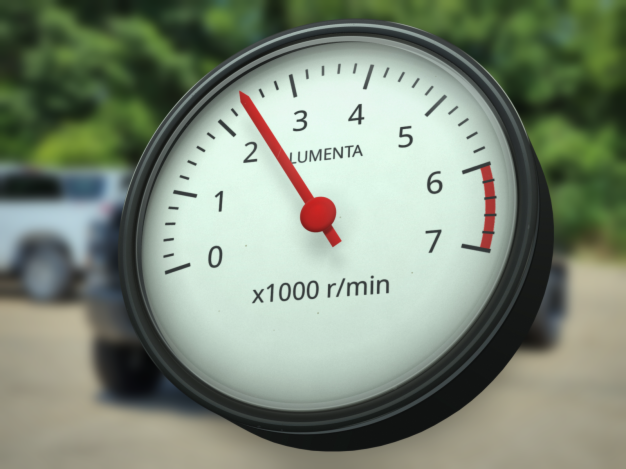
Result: 2400
